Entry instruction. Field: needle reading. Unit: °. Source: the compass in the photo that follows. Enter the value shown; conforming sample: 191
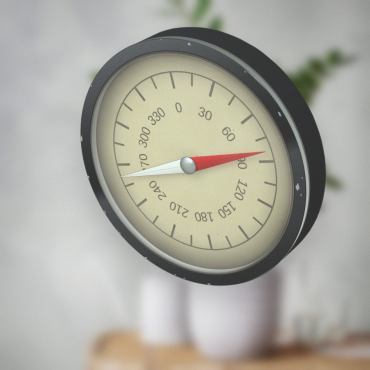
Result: 82.5
